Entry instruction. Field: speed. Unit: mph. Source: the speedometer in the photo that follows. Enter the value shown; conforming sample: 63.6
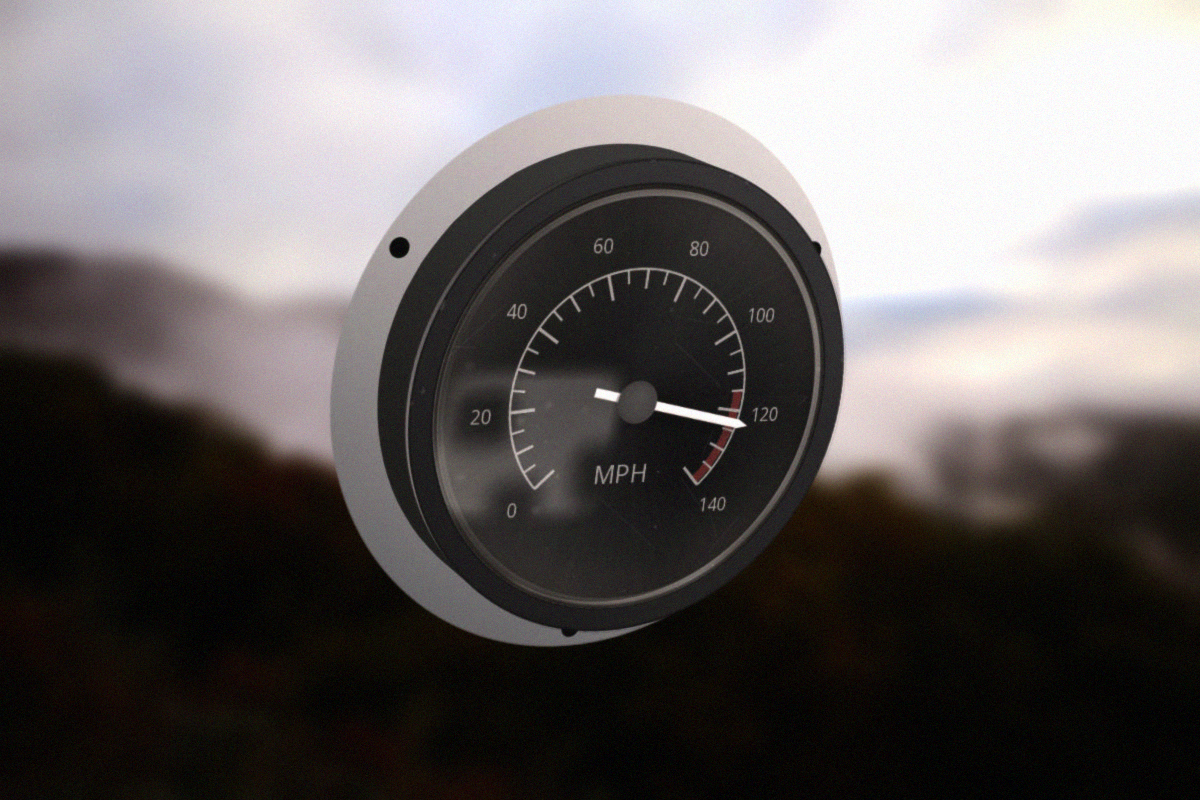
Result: 122.5
